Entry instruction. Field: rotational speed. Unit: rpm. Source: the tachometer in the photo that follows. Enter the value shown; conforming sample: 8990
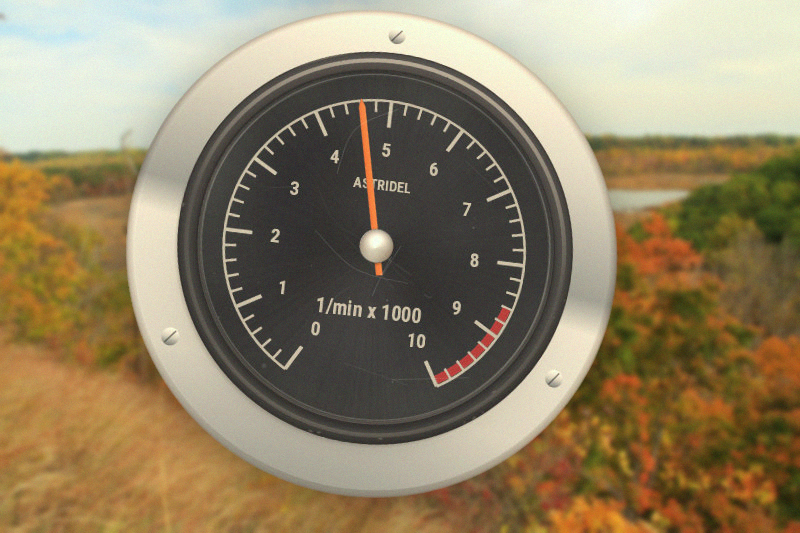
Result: 4600
